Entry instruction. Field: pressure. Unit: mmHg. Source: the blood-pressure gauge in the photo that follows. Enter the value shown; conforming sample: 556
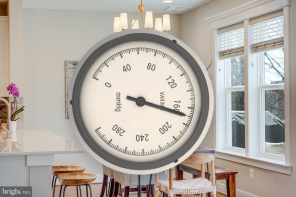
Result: 170
